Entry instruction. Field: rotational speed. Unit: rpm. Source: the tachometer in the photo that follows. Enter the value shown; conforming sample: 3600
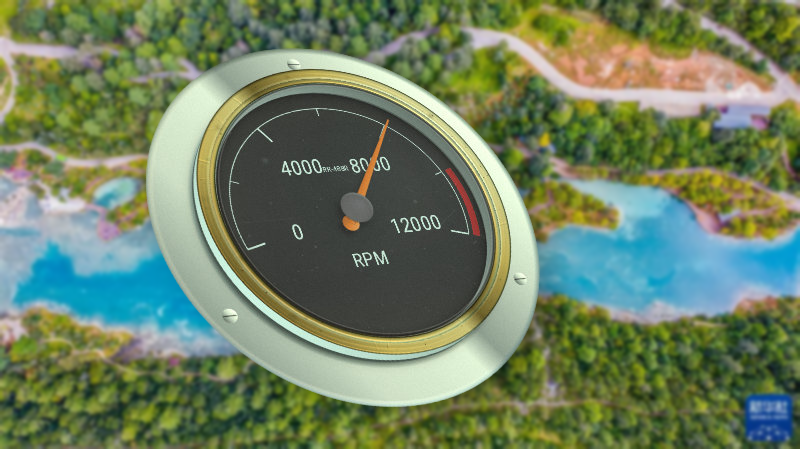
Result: 8000
